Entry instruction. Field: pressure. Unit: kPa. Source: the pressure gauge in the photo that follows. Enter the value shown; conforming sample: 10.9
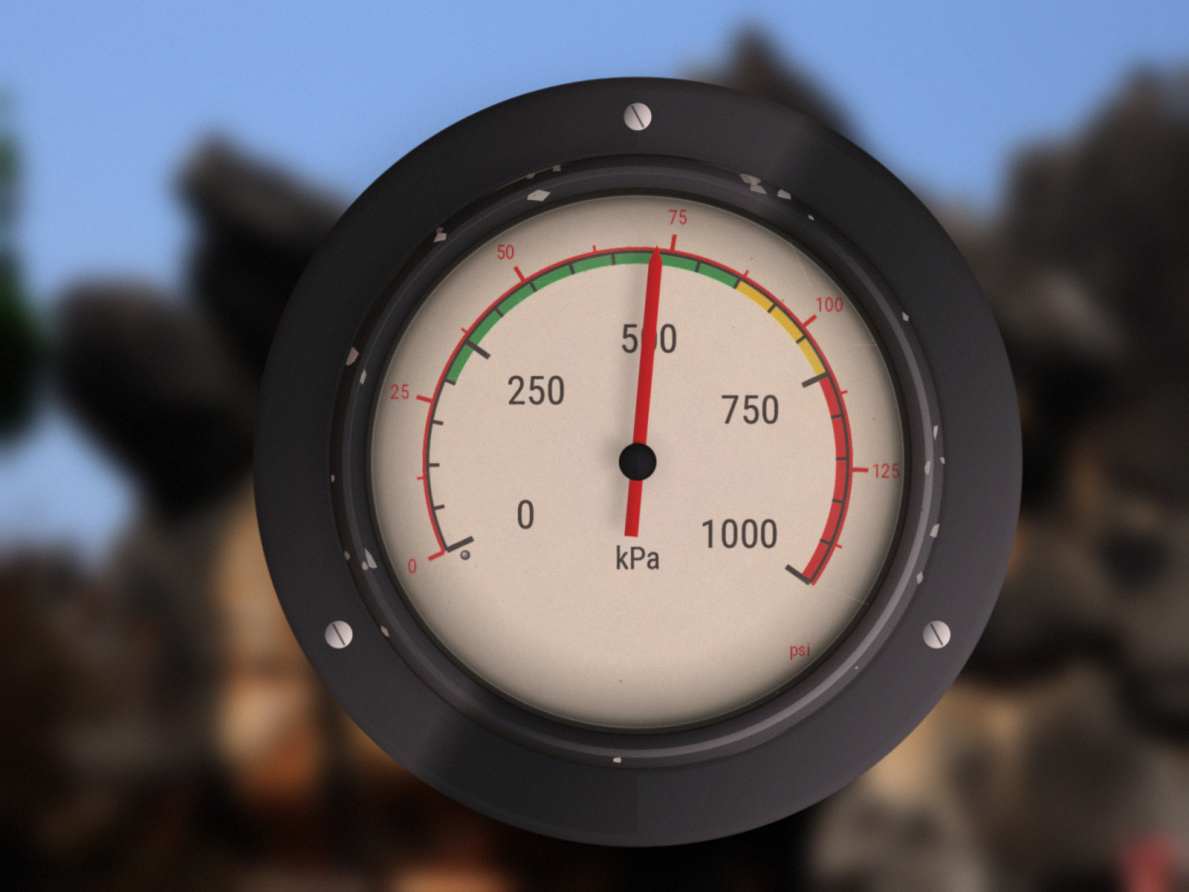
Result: 500
